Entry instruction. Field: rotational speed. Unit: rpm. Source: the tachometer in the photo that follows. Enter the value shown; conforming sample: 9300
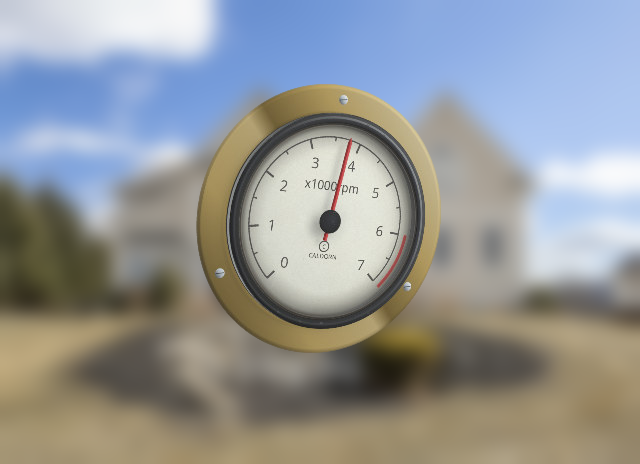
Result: 3750
